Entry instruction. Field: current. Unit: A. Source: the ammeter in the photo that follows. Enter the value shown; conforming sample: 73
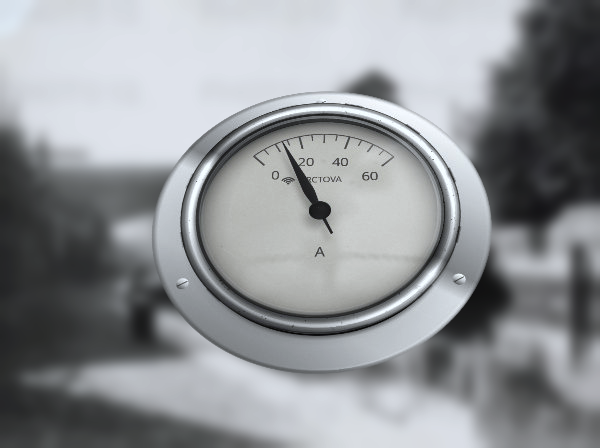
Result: 12.5
